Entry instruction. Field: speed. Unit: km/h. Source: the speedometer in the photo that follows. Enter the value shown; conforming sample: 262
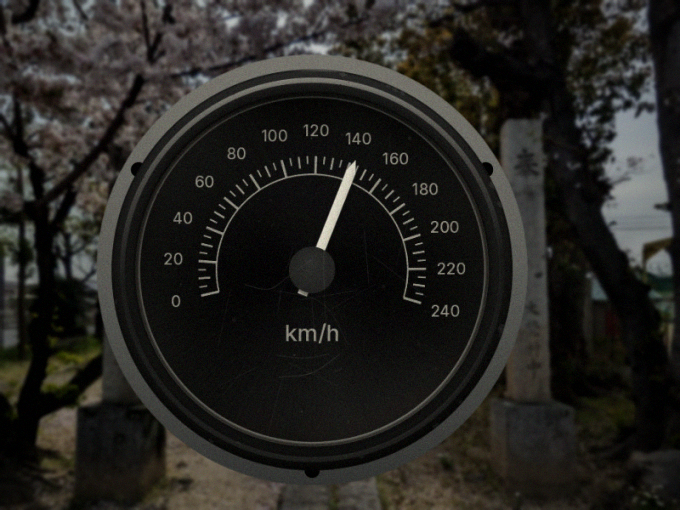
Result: 142.5
